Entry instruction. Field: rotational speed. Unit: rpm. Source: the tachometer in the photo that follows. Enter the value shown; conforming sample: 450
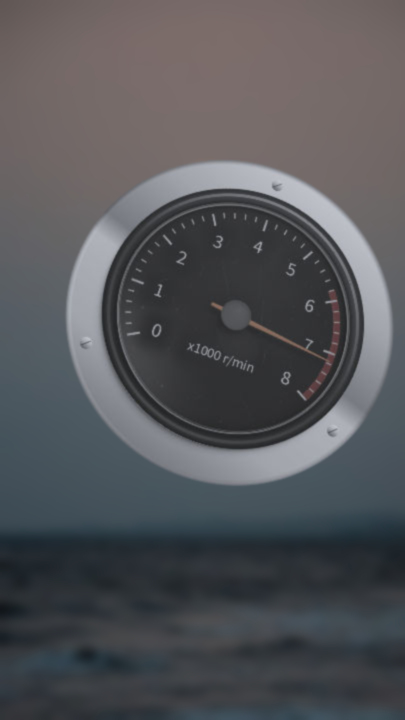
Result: 7200
